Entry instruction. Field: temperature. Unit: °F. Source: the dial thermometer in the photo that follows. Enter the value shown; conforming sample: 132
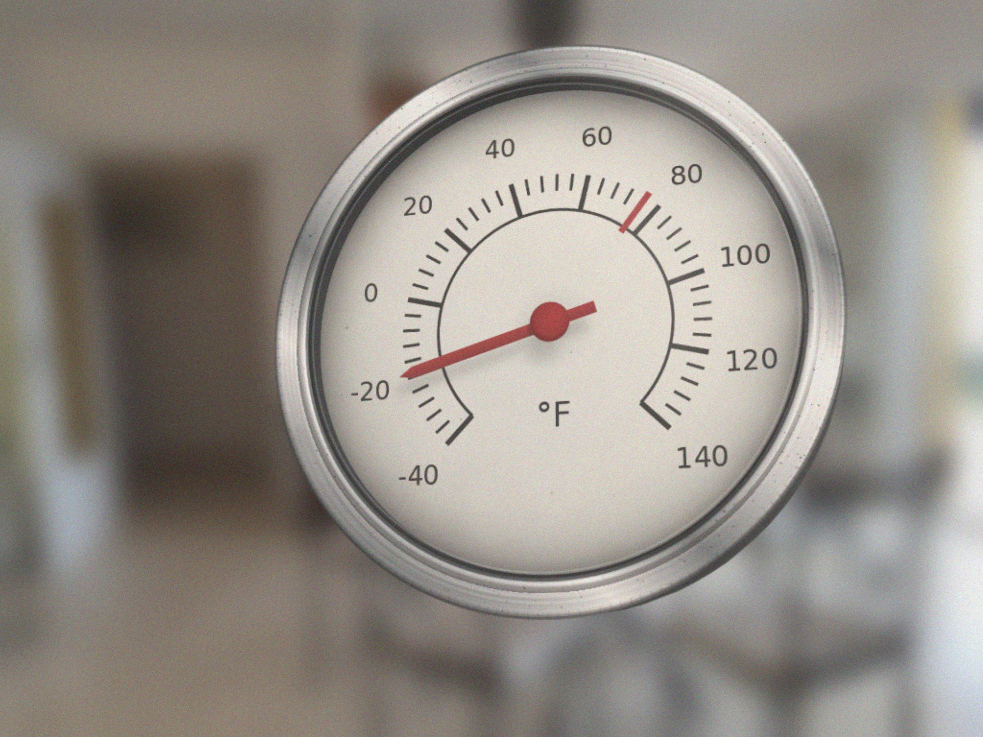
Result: -20
